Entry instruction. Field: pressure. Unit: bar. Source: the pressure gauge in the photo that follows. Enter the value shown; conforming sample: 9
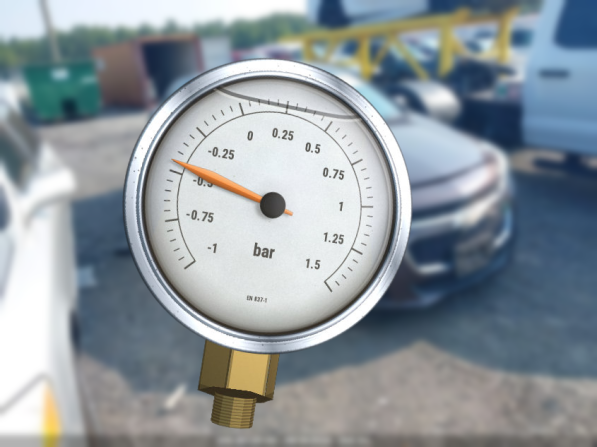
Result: -0.45
